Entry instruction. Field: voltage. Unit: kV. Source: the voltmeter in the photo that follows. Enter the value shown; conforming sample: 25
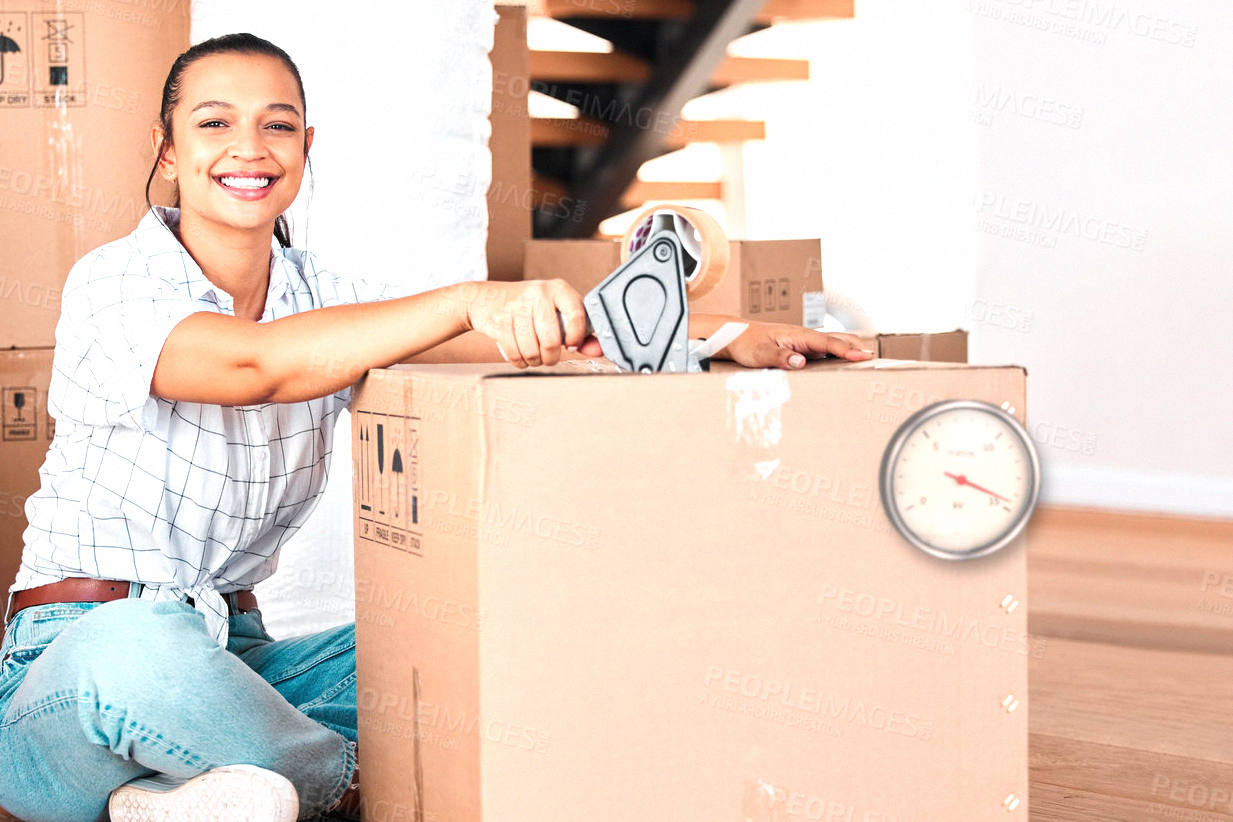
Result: 14.5
